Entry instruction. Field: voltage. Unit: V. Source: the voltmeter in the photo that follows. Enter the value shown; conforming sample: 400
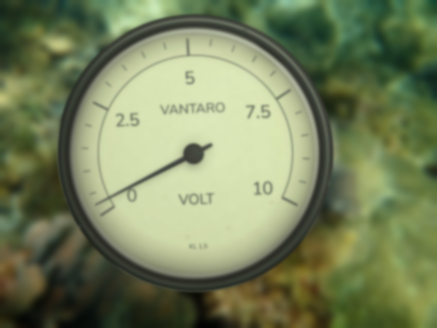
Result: 0.25
